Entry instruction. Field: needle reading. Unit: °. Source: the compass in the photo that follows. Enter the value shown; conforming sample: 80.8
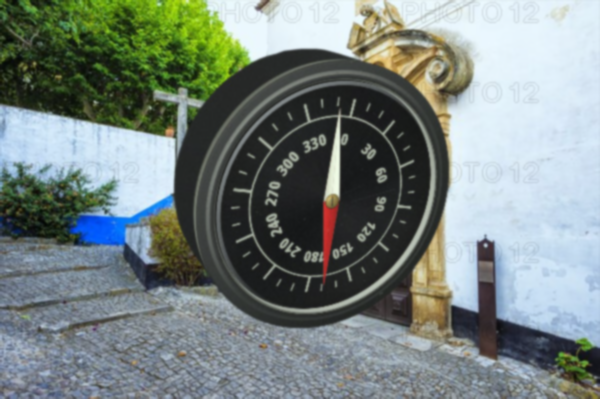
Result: 170
